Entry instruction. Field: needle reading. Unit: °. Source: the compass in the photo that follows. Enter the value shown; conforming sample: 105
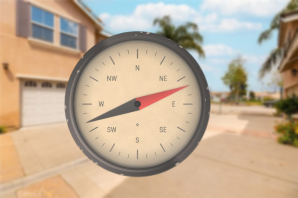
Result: 70
